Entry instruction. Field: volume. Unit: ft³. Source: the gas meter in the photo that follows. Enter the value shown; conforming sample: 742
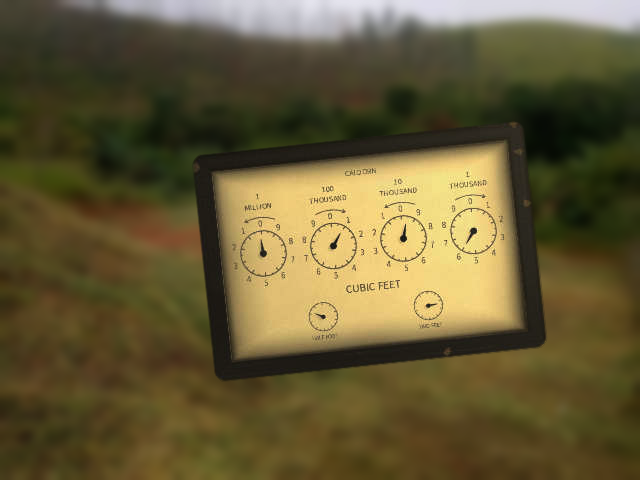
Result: 9600
